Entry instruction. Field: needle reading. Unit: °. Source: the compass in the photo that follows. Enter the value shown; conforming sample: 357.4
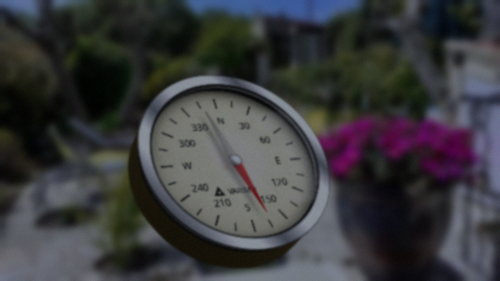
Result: 165
